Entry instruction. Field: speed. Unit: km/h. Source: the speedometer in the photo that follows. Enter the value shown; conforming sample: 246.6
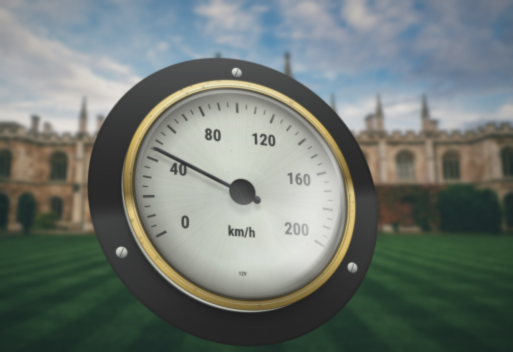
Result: 45
